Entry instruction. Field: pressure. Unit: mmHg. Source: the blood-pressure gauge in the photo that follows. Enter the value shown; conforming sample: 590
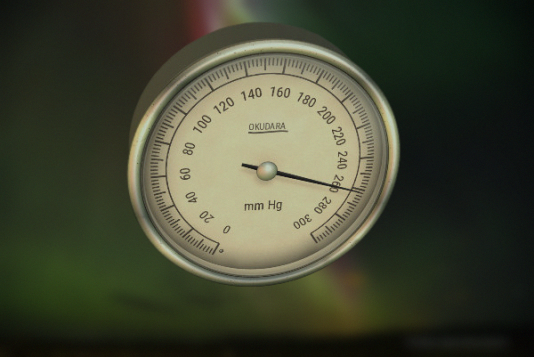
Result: 260
